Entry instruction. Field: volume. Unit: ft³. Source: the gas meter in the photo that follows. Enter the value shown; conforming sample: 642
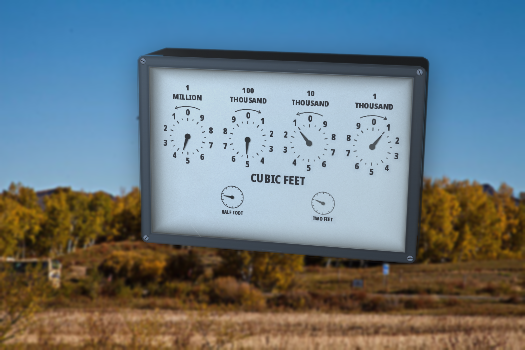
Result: 451100
